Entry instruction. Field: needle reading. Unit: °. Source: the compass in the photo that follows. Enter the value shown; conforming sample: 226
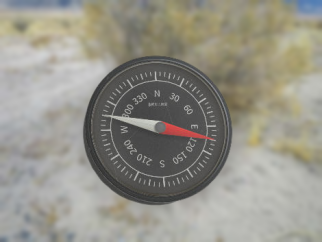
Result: 105
